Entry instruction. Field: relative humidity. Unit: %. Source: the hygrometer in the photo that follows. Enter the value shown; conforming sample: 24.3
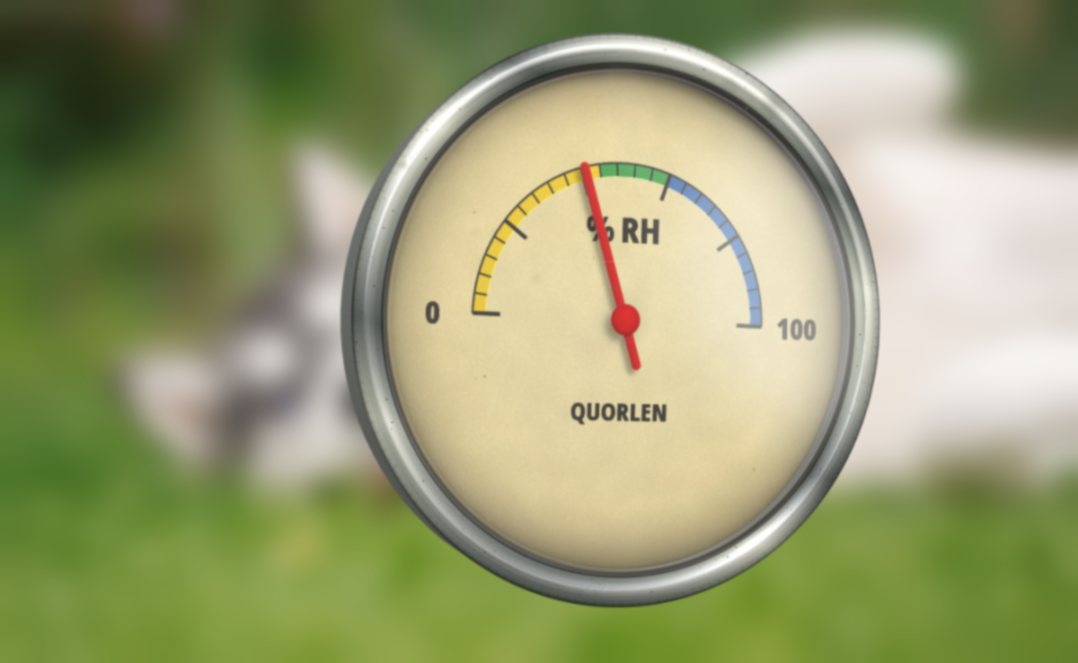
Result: 40
